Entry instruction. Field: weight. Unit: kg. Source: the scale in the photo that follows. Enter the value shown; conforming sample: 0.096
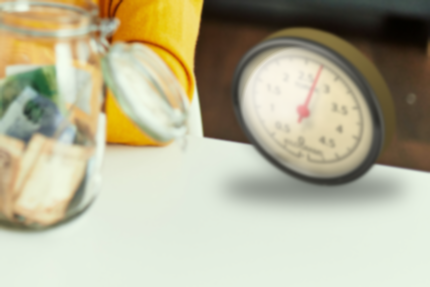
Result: 2.75
